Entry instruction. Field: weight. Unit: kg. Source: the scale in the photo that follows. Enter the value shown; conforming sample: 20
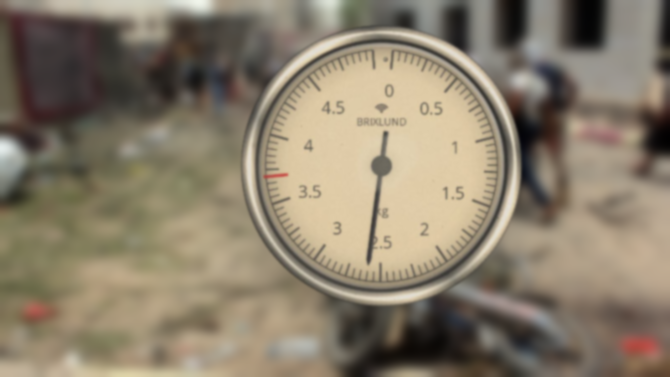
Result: 2.6
